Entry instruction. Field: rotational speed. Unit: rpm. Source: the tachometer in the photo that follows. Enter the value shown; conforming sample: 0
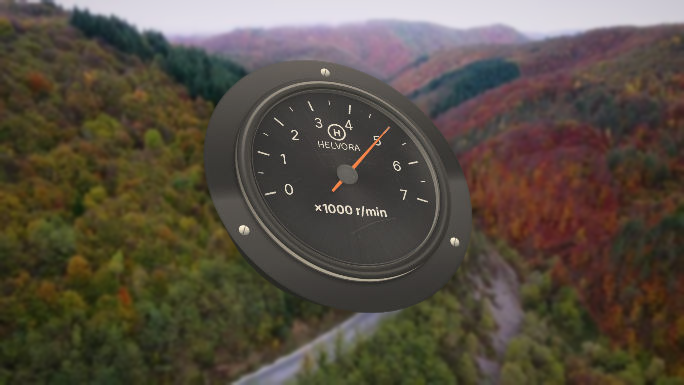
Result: 5000
